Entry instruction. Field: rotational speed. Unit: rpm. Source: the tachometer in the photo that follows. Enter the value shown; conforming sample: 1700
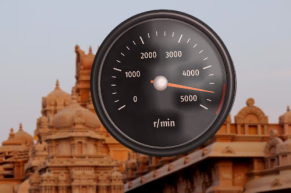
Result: 4600
